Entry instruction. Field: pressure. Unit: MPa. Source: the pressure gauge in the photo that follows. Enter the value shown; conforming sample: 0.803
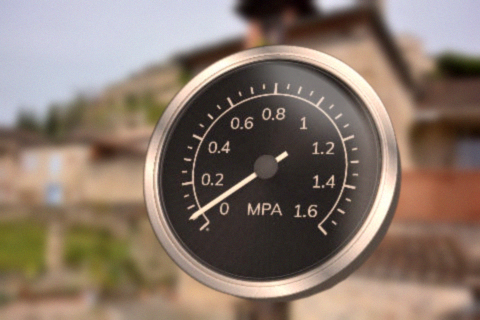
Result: 0.05
